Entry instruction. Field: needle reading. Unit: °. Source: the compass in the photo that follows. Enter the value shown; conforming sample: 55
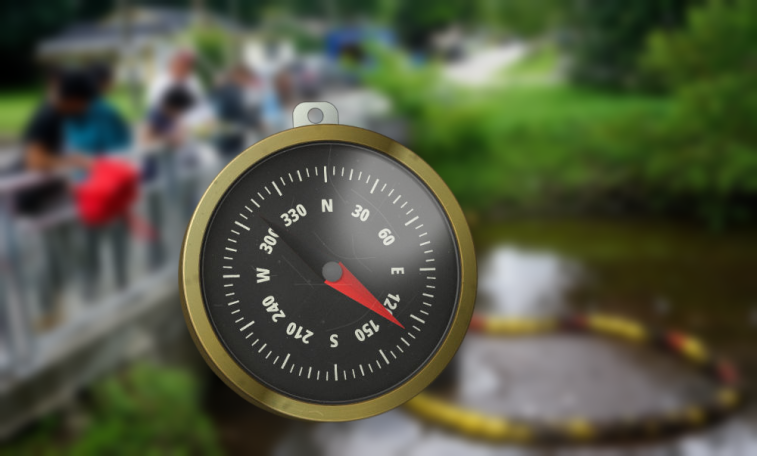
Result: 130
